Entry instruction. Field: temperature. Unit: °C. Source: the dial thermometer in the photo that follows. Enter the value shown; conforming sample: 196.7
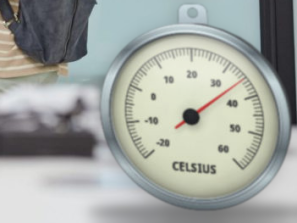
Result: 35
